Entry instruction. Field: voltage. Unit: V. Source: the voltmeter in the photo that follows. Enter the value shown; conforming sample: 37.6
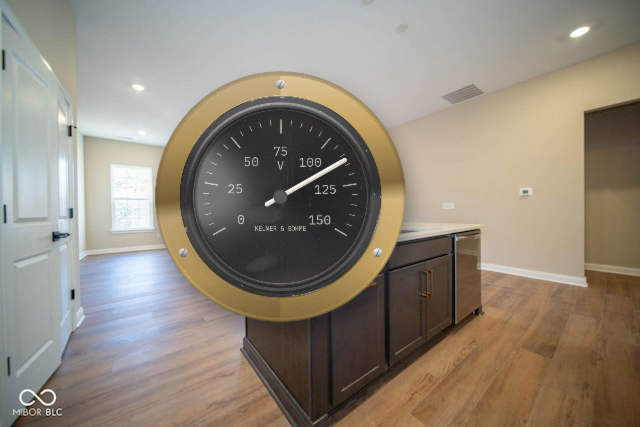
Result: 112.5
